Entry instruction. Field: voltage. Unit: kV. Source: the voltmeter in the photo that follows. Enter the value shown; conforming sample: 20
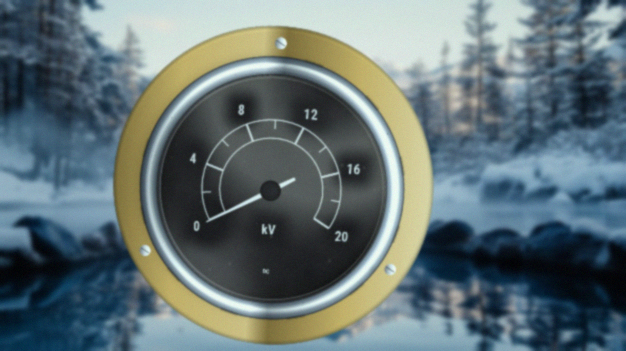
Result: 0
